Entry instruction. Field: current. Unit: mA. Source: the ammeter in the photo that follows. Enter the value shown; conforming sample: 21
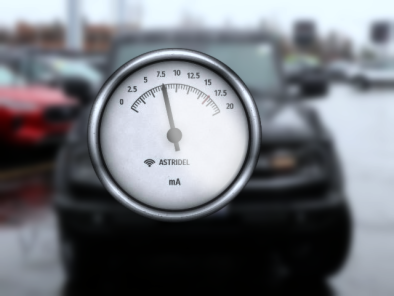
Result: 7.5
